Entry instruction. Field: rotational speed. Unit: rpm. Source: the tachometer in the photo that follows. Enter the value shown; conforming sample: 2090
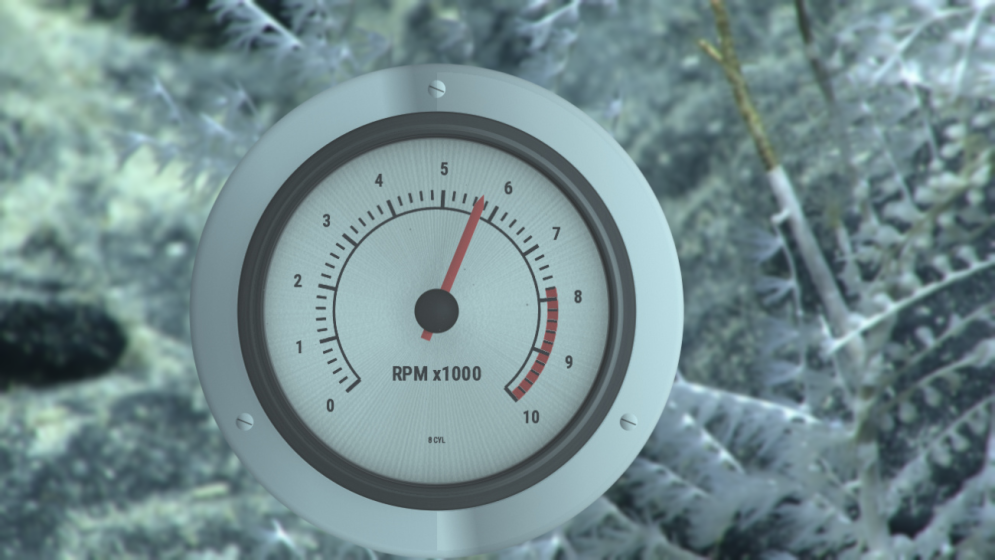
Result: 5700
